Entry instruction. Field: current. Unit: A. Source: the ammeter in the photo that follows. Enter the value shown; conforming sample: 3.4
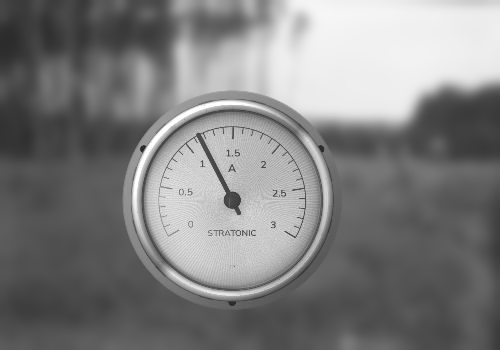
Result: 1.15
